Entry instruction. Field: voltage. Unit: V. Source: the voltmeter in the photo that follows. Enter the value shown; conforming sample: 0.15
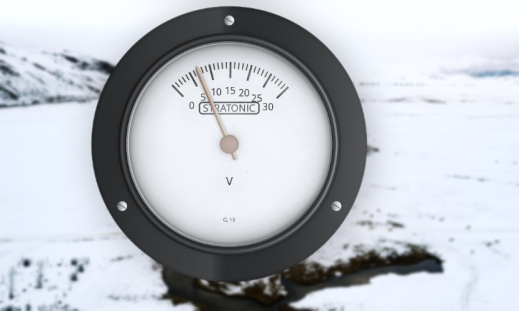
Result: 7
